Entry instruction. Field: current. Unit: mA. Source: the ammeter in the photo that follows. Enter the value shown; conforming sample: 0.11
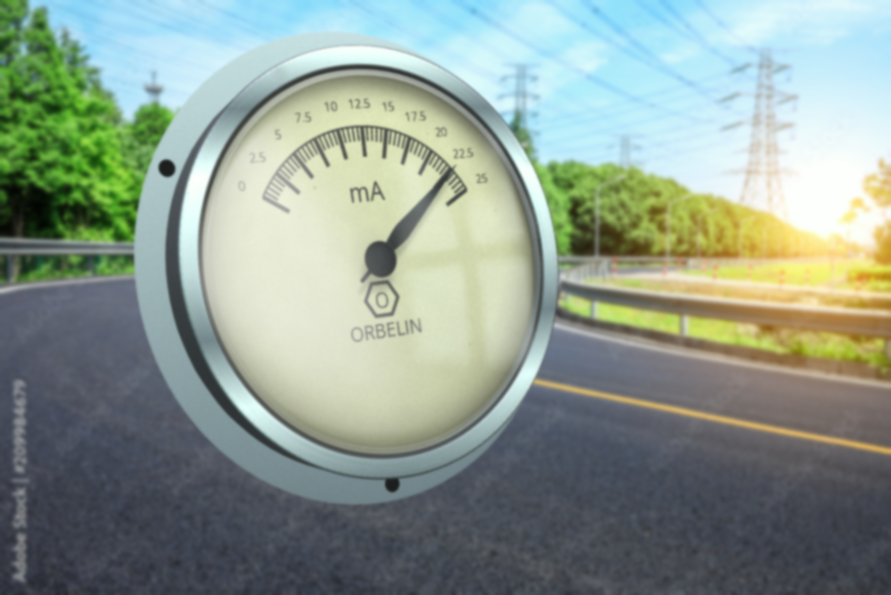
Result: 22.5
